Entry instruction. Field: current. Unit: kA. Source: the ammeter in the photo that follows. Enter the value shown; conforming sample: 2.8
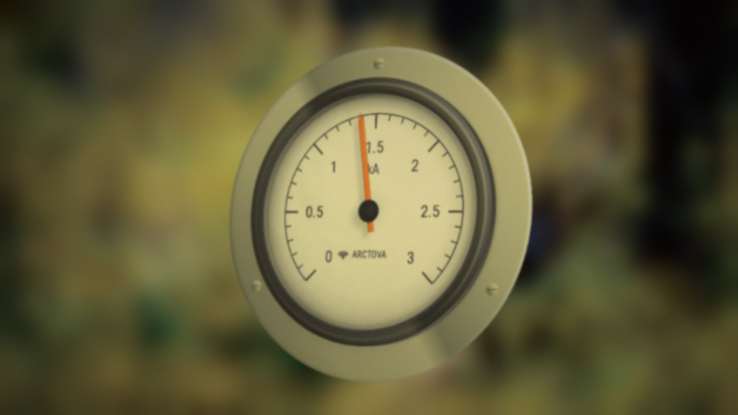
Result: 1.4
